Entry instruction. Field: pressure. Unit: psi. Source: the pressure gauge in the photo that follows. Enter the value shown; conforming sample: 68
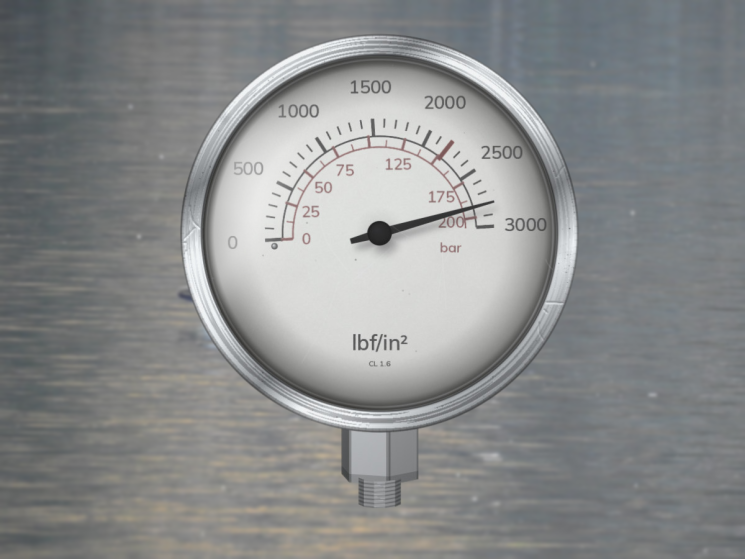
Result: 2800
